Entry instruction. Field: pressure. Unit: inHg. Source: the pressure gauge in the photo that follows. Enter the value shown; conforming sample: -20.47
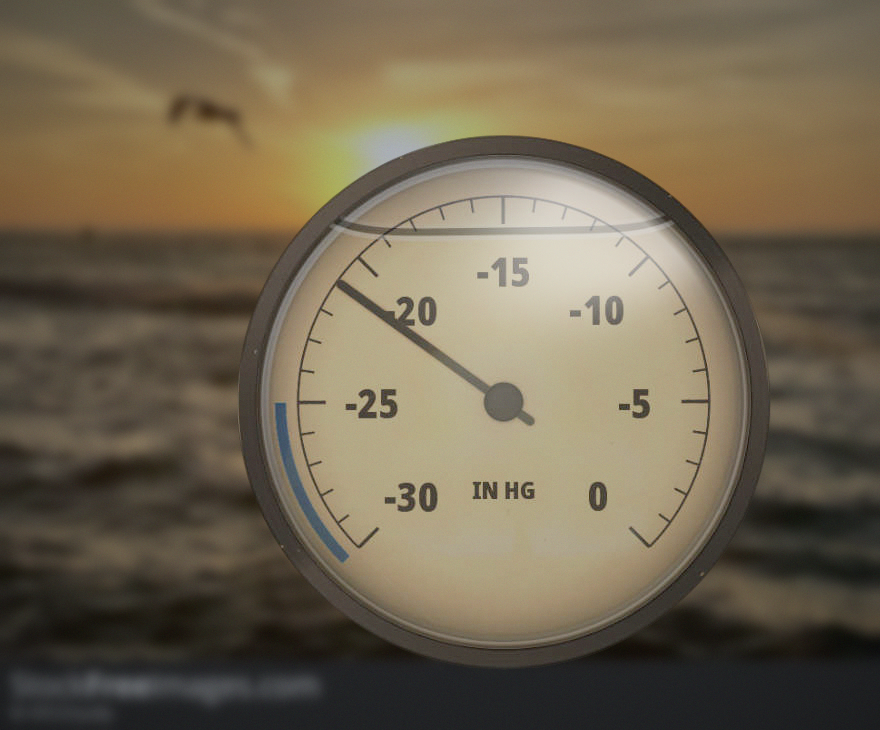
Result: -21
